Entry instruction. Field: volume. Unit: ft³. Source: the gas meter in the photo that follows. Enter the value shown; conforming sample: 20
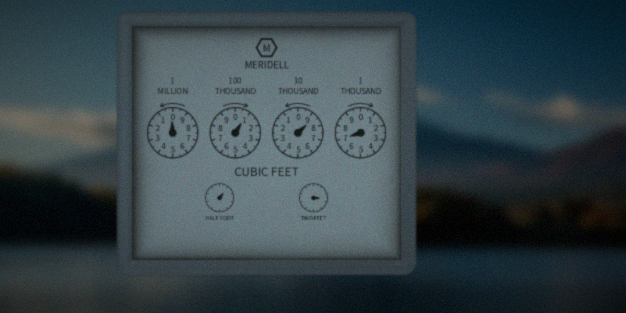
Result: 8700
